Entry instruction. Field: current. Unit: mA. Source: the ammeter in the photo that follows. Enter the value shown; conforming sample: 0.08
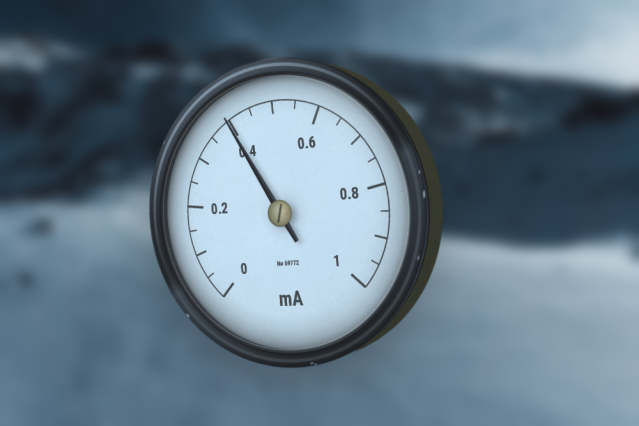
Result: 0.4
